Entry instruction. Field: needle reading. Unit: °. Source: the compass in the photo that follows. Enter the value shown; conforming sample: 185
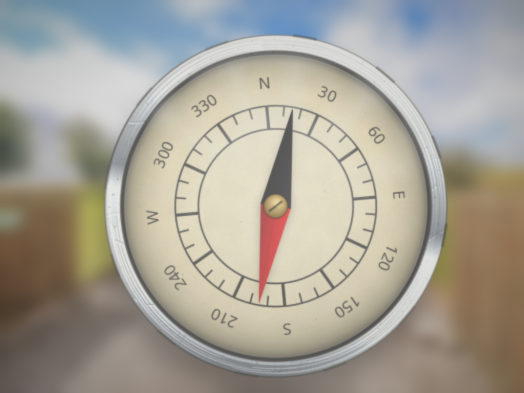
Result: 195
